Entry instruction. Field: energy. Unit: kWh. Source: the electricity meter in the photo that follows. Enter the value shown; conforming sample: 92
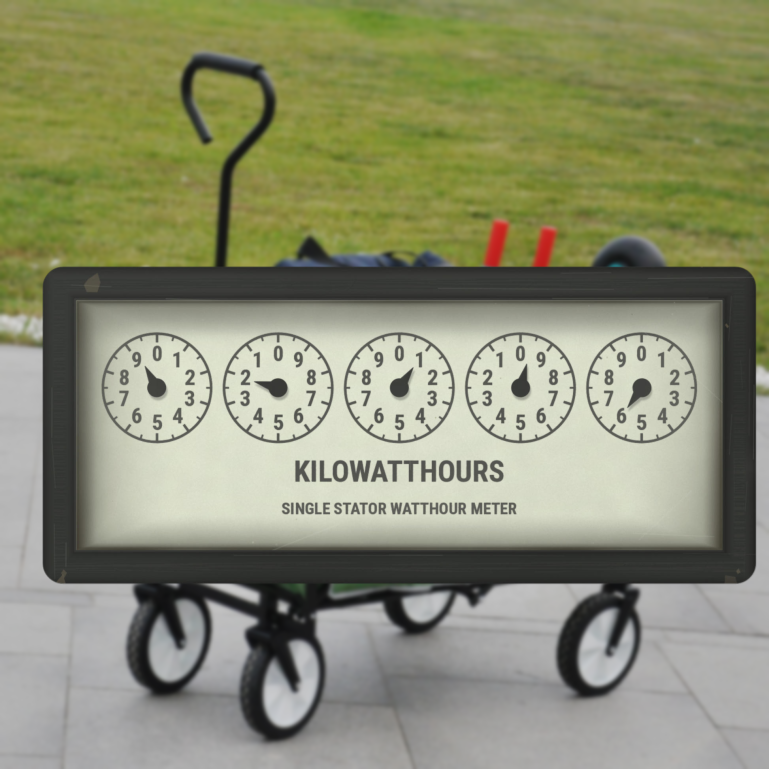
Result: 92096
